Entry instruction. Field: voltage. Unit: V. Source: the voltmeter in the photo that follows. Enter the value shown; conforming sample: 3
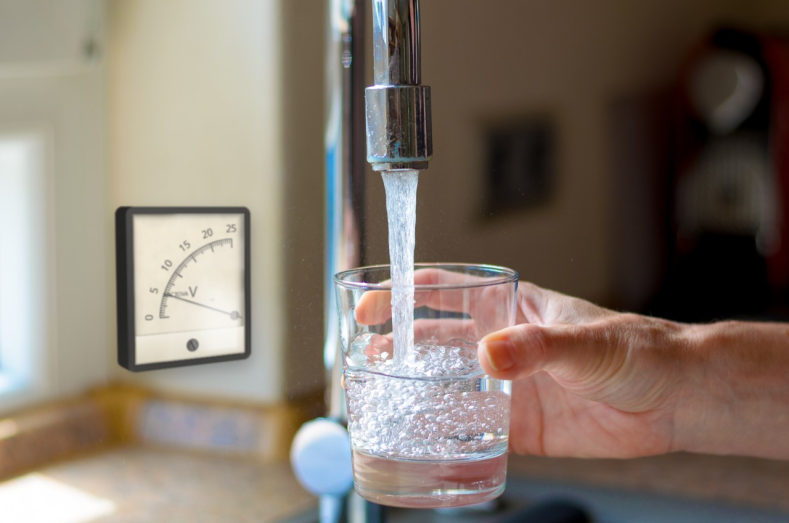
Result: 5
